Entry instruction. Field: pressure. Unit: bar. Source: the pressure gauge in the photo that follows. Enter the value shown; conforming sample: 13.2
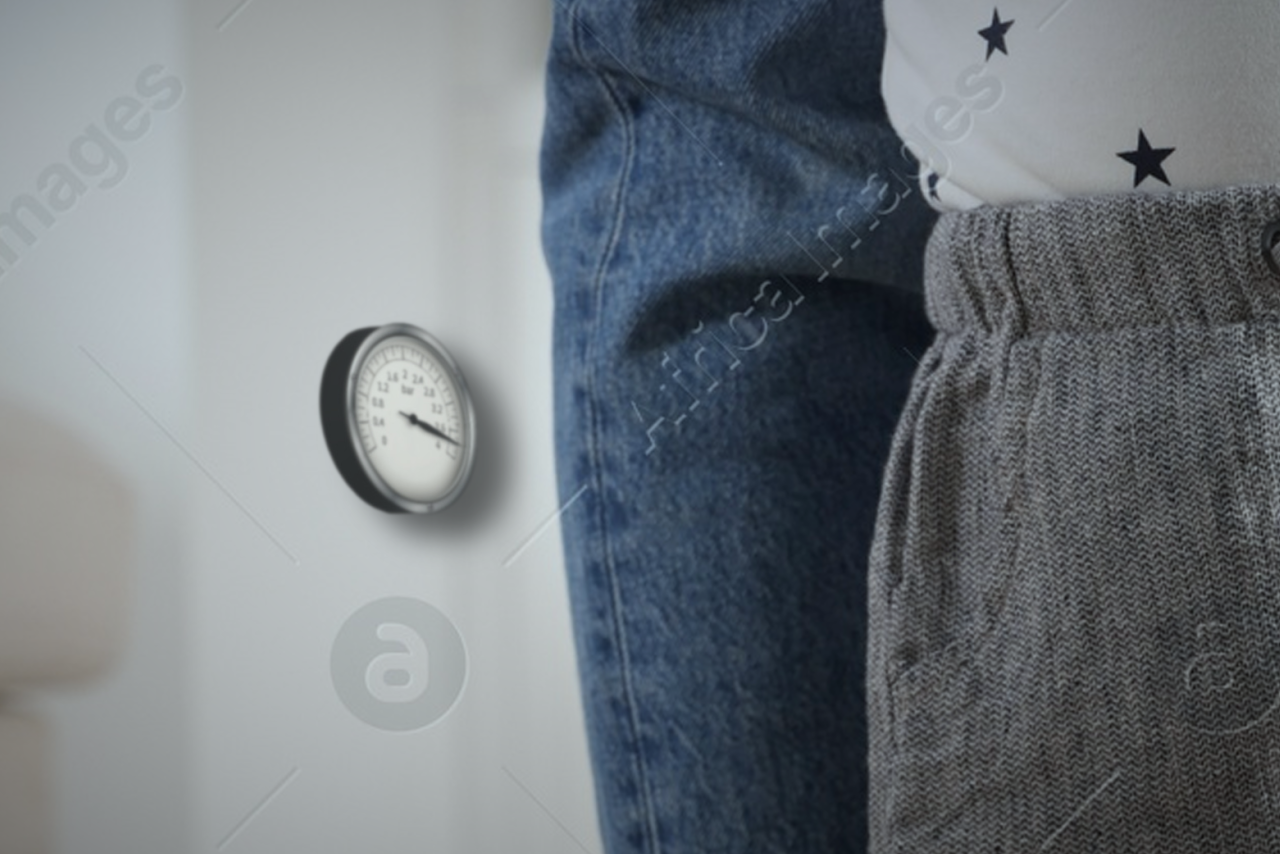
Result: 3.8
